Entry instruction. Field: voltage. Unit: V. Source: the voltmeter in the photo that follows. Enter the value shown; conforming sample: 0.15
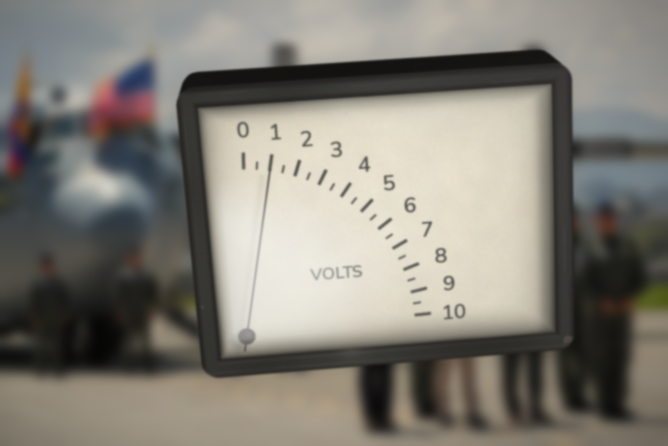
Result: 1
